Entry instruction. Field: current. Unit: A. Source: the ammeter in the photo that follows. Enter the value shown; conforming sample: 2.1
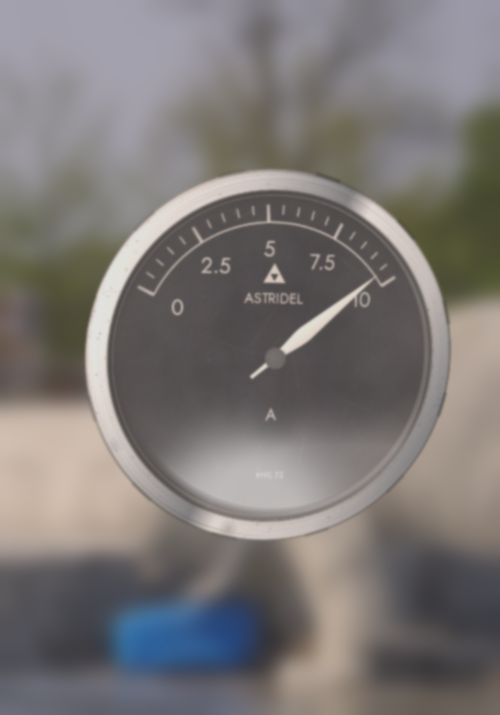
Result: 9.5
